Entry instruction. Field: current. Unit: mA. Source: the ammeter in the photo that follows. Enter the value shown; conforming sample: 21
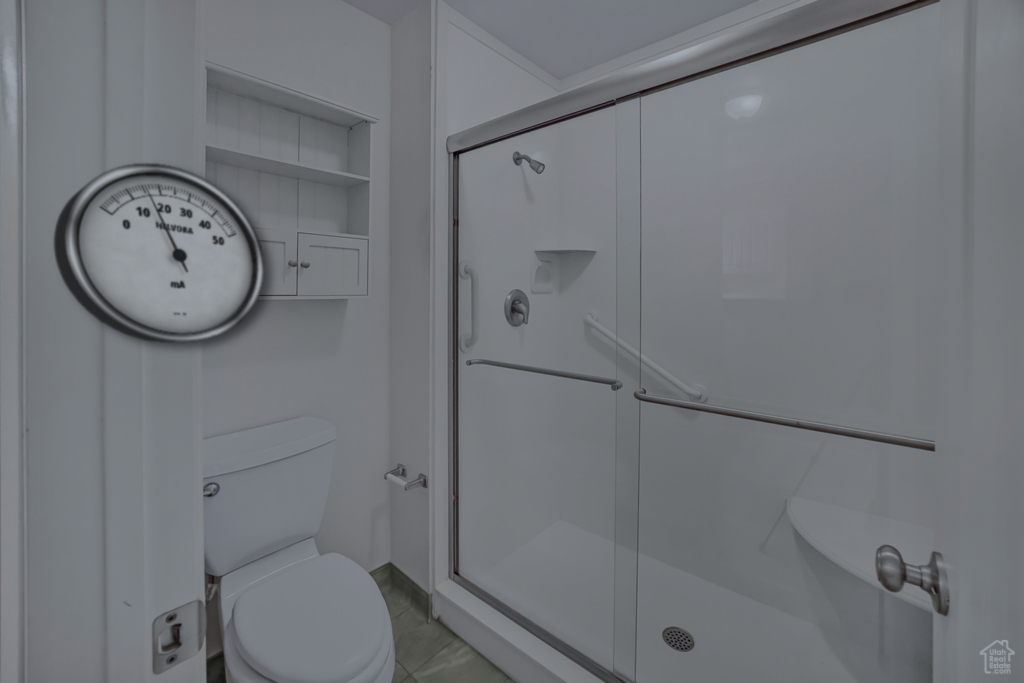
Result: 15
